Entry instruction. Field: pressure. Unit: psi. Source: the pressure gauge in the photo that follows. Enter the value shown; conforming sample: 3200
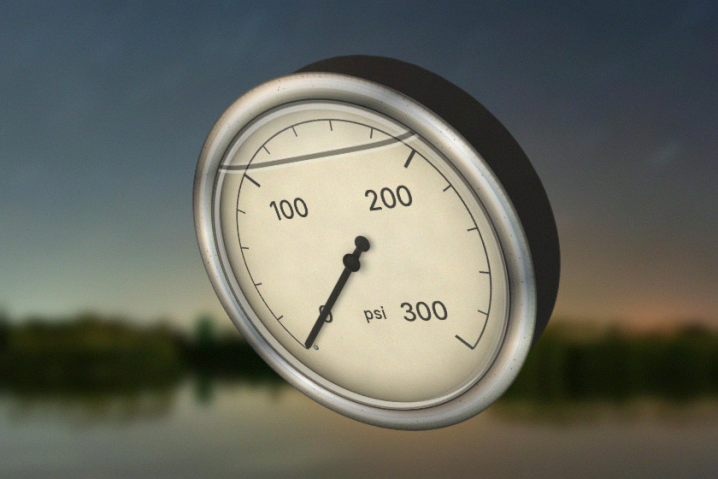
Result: 0
